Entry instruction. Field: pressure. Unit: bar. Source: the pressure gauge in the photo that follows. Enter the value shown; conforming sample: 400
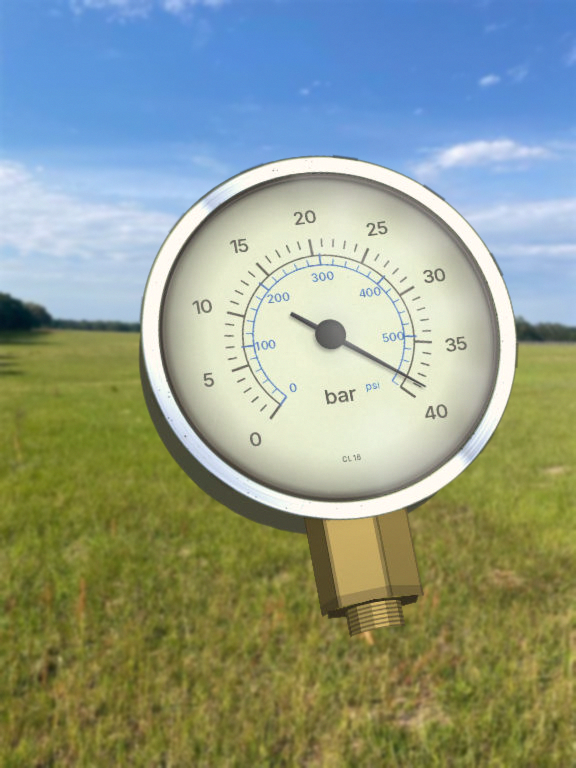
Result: 39
